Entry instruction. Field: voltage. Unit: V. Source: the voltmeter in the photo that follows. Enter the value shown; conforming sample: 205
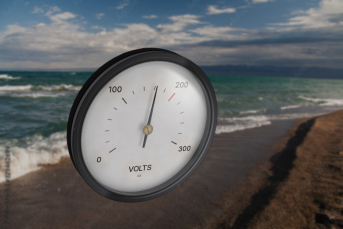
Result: 160
